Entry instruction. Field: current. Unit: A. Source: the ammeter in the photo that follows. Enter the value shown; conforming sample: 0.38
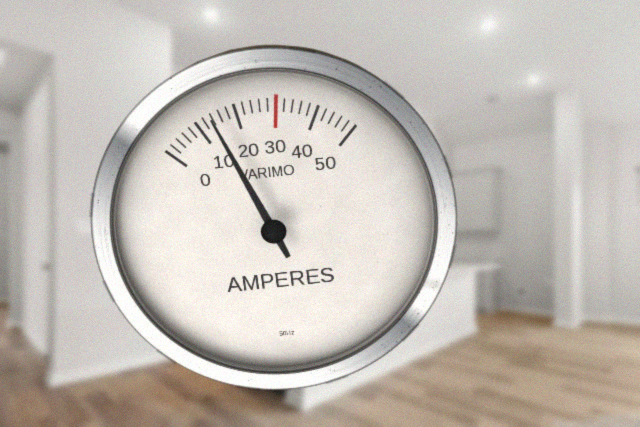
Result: 14
